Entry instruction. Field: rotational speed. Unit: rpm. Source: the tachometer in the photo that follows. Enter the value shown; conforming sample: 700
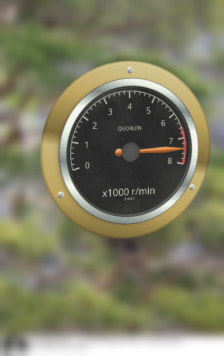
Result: 7400
